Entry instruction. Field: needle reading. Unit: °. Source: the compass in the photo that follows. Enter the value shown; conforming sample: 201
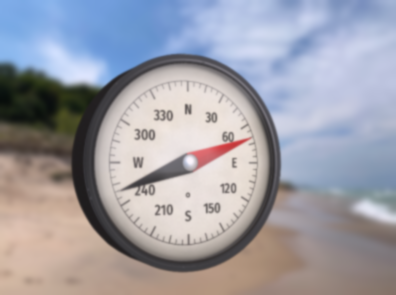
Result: 70
